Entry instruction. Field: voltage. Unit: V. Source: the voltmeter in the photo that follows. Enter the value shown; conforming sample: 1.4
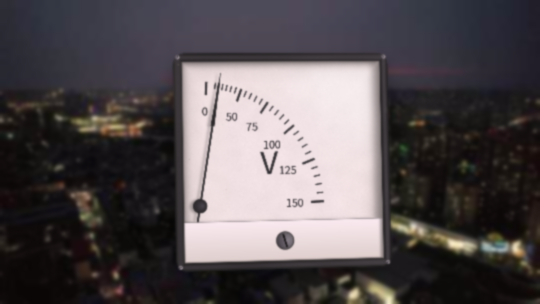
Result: 25
